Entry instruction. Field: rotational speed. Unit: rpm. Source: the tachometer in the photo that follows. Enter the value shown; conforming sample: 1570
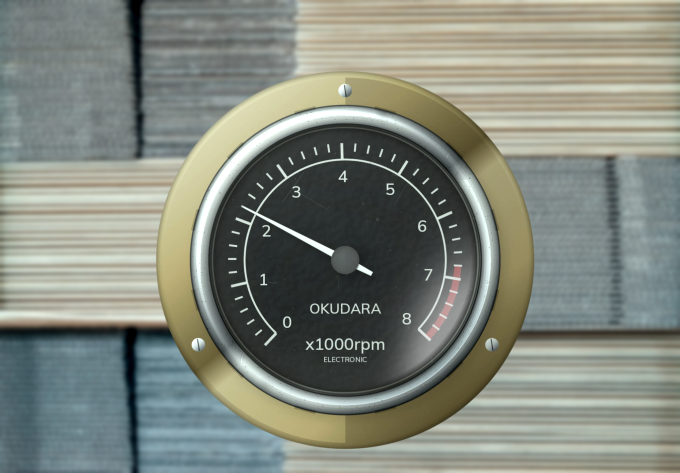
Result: 2200
